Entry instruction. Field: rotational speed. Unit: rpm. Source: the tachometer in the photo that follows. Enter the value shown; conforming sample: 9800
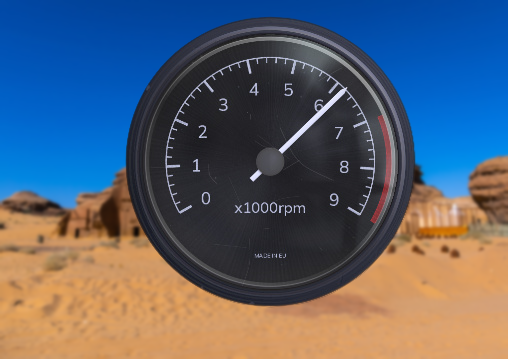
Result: 6200
